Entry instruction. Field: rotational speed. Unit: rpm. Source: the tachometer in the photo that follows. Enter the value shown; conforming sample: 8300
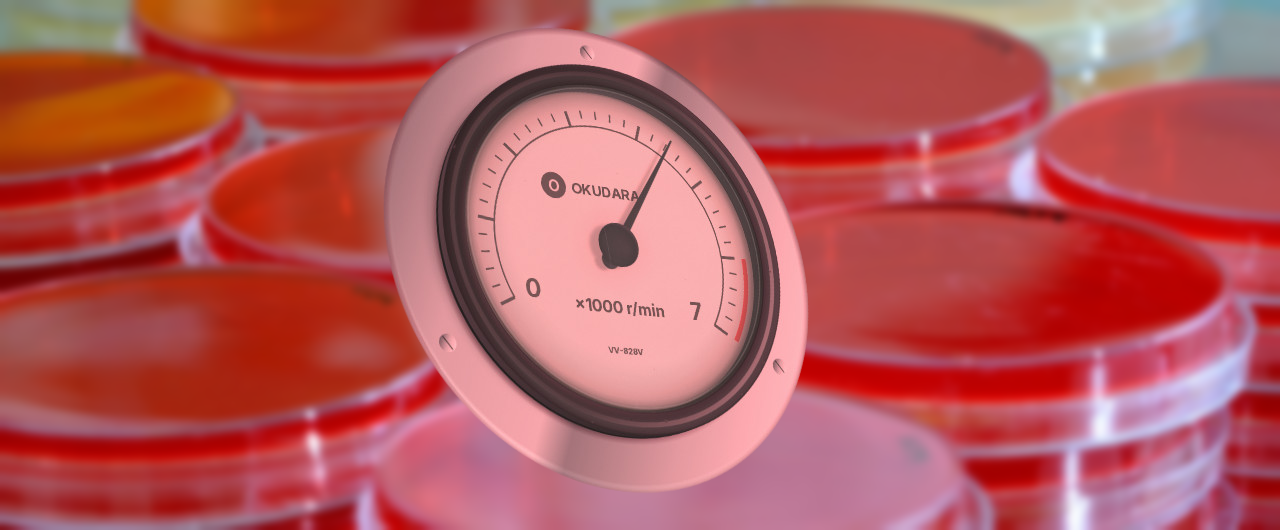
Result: 4400
